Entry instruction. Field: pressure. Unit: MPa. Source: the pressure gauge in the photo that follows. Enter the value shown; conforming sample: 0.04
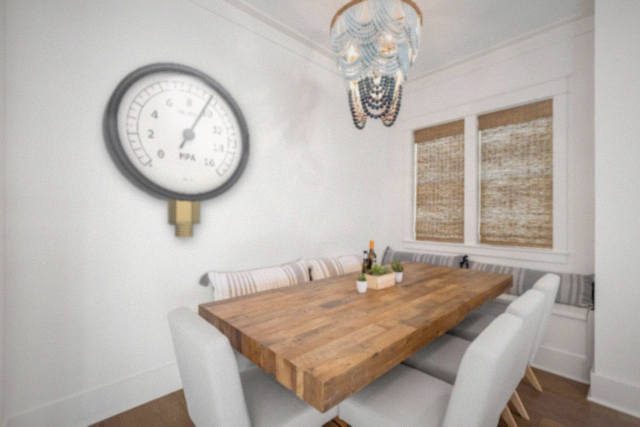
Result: 9.5
